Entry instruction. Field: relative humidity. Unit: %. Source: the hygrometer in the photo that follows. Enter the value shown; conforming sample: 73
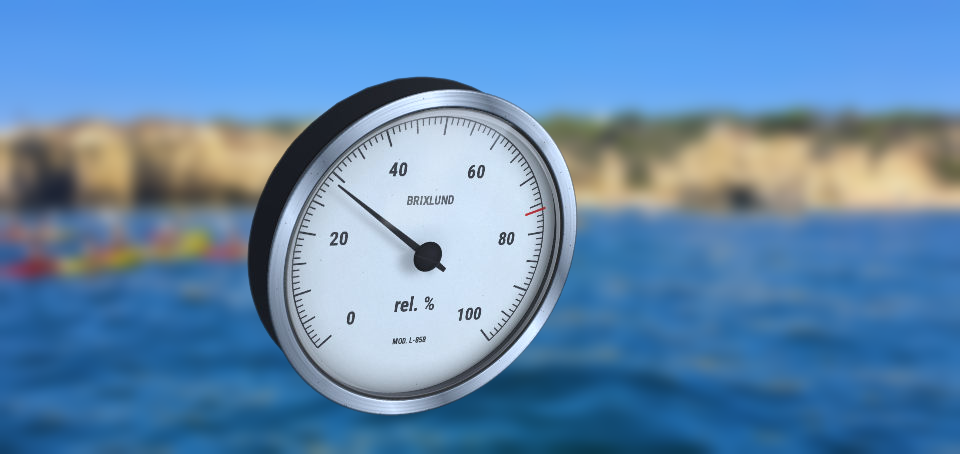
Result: 29
